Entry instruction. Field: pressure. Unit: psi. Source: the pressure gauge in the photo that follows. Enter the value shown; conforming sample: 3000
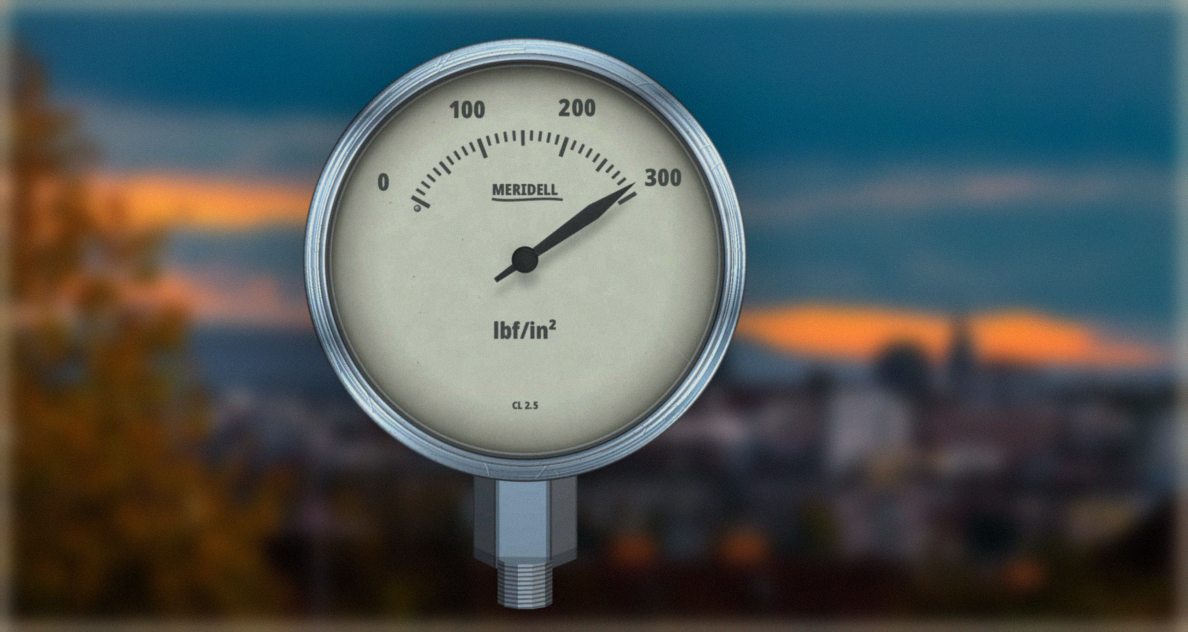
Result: 290
